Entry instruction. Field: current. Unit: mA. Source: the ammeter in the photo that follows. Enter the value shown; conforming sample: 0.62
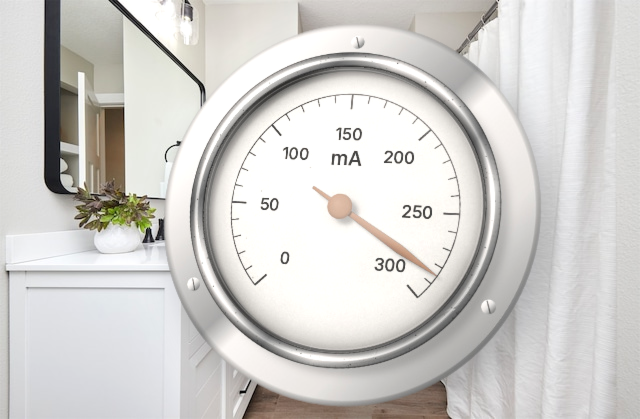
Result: 285
